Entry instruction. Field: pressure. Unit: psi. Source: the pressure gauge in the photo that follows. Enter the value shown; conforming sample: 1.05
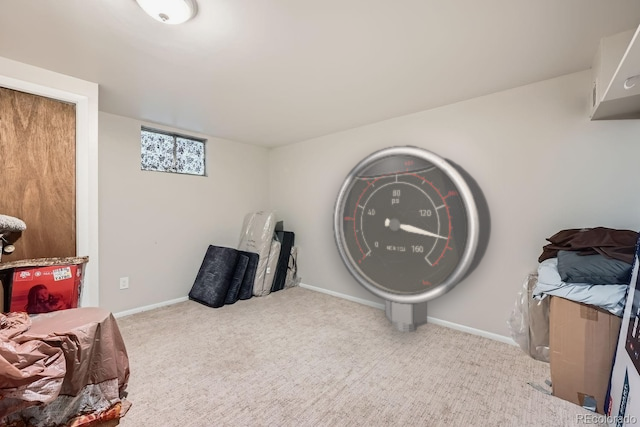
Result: 140
